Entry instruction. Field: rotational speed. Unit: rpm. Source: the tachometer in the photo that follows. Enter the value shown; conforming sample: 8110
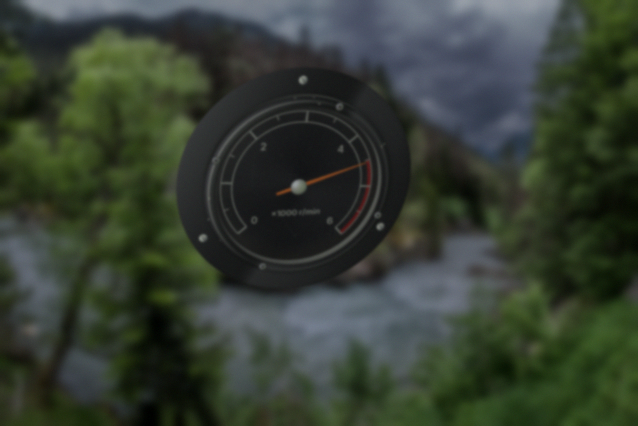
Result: 4500
